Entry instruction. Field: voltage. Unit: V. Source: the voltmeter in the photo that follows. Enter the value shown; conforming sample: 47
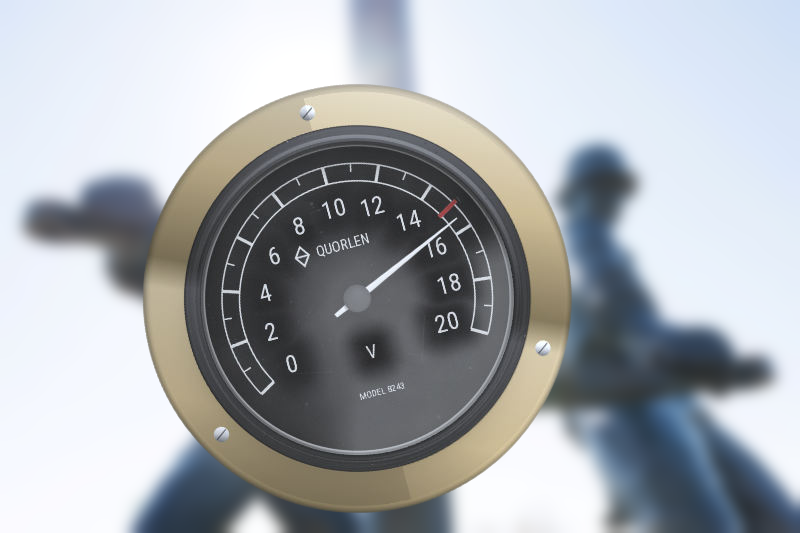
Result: 15.5
